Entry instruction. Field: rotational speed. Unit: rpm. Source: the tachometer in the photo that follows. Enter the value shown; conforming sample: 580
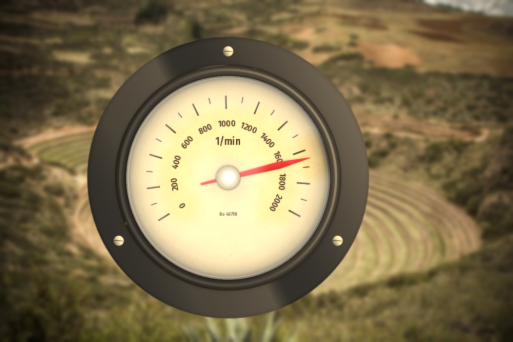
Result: 1650
